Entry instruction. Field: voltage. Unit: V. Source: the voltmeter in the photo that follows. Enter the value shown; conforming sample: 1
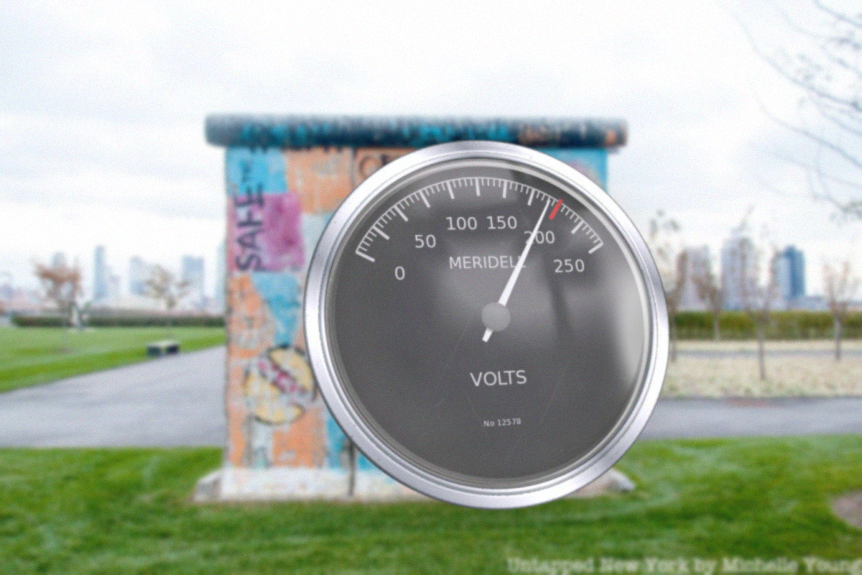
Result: 190
